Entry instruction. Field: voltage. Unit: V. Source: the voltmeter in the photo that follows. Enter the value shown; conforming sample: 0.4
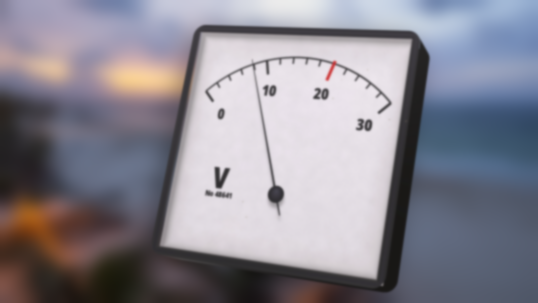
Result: 8
